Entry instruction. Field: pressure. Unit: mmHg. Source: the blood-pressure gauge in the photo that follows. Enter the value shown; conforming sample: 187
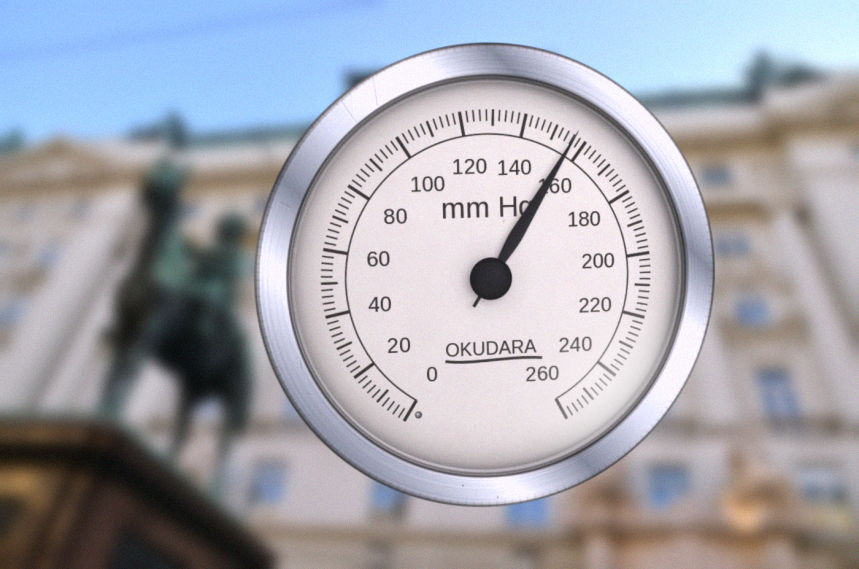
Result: 156
